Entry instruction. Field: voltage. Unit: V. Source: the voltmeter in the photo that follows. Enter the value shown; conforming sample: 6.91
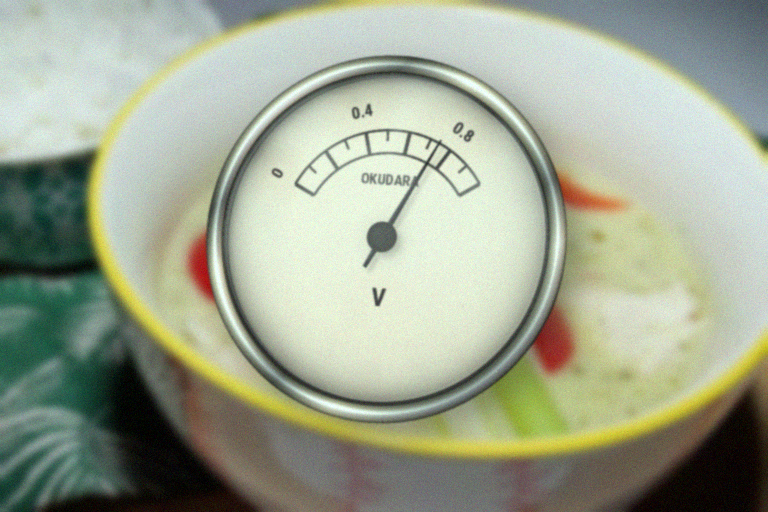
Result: 0.75
